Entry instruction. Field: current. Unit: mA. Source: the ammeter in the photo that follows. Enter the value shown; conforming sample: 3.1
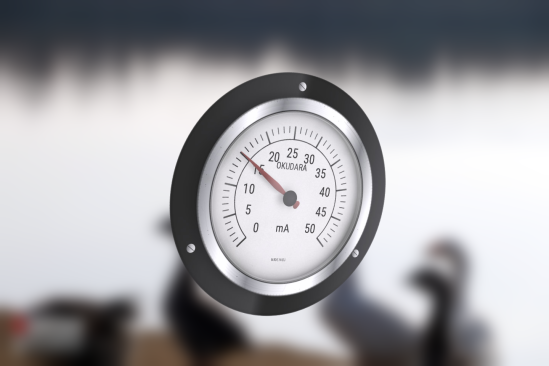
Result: 15
